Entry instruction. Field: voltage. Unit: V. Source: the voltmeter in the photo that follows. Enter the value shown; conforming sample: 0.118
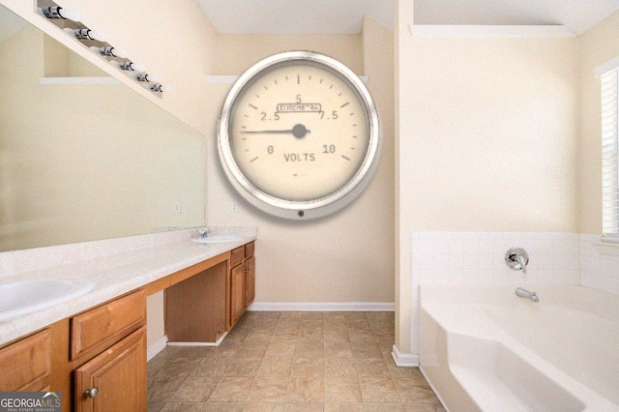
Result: 1.25
